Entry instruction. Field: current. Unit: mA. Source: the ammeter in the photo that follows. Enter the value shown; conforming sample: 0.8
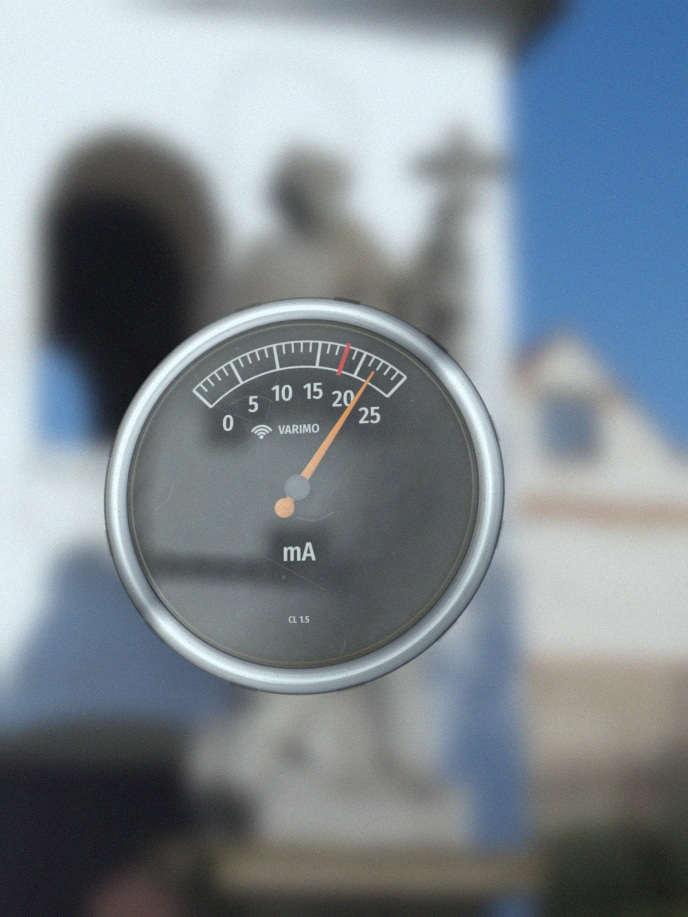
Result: 22
